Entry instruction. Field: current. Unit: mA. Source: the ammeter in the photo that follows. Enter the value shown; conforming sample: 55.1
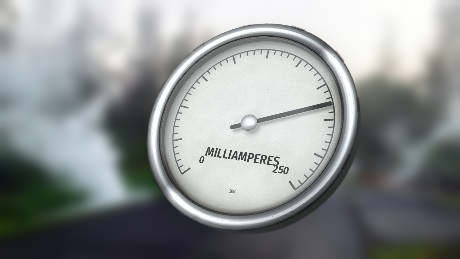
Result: 190
